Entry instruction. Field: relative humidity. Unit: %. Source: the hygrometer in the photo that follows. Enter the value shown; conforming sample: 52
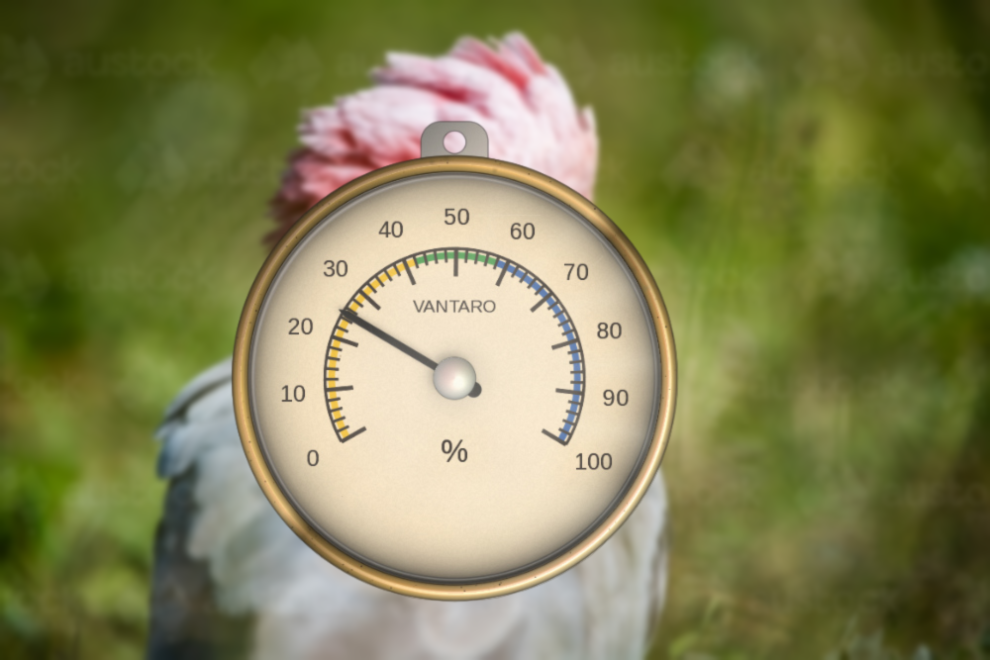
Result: 25
